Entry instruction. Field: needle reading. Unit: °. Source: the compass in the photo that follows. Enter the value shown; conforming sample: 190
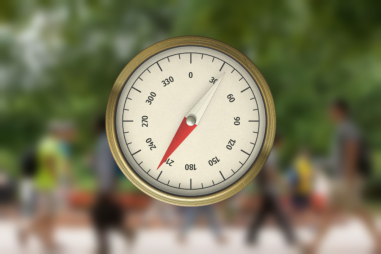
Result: 215
